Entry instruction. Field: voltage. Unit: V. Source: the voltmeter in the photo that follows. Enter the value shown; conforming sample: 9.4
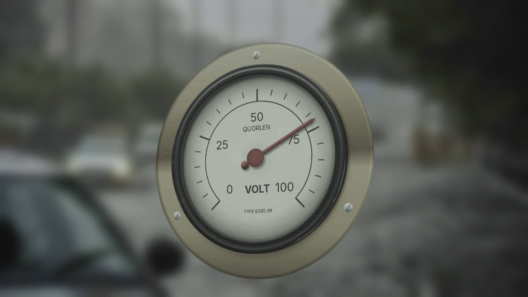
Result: 72.5
